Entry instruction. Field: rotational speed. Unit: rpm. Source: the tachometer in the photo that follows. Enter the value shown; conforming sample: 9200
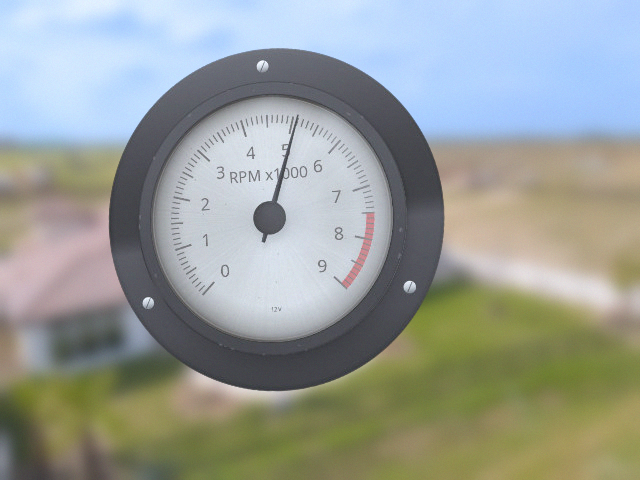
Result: 5100
